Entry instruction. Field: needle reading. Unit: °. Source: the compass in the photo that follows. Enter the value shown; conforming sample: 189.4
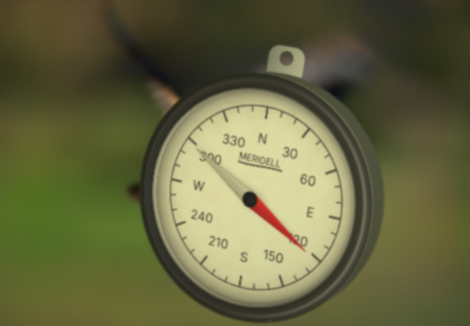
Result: 120
